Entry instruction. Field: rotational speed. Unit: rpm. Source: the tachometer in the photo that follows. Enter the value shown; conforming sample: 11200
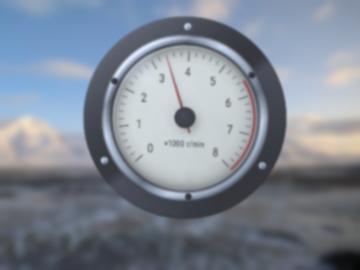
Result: 3400
